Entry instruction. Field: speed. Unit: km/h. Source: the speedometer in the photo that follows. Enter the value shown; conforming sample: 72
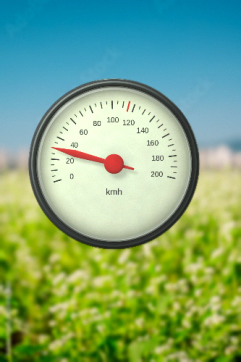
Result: 30
